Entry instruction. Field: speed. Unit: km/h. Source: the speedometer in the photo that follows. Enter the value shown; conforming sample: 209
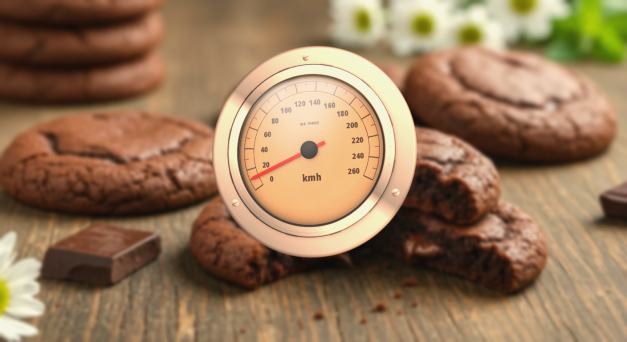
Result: 10
